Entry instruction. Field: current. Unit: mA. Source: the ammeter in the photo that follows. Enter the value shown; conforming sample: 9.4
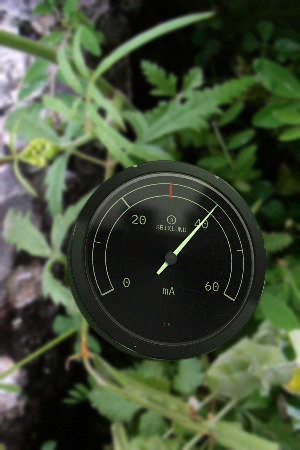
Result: 40
